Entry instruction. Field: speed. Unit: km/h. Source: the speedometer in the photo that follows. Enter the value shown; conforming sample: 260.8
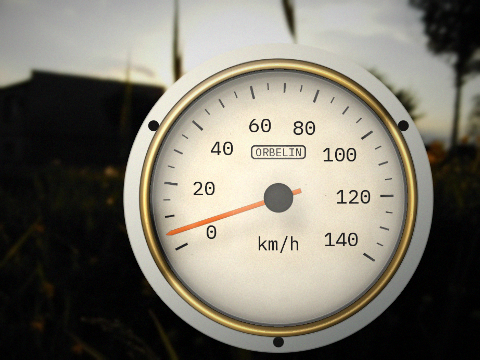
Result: 5
